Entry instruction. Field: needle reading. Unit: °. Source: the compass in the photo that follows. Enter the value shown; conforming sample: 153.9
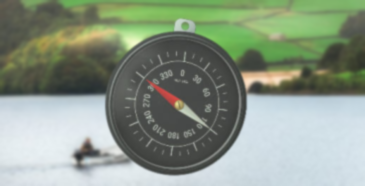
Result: 300
